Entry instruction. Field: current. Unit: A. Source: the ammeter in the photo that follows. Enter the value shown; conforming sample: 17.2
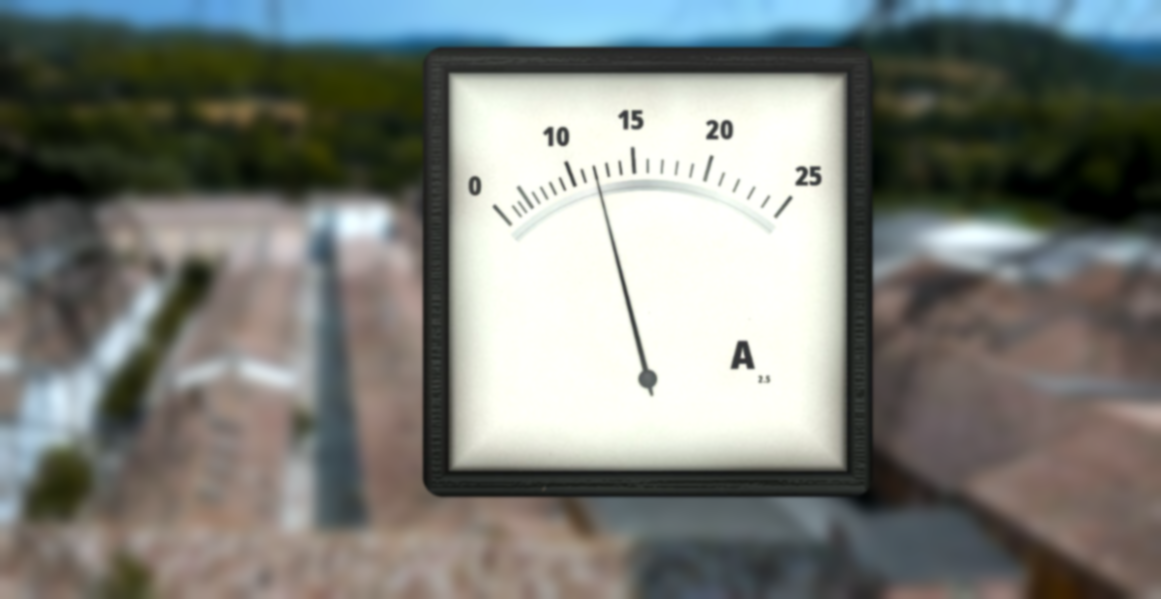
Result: 12
